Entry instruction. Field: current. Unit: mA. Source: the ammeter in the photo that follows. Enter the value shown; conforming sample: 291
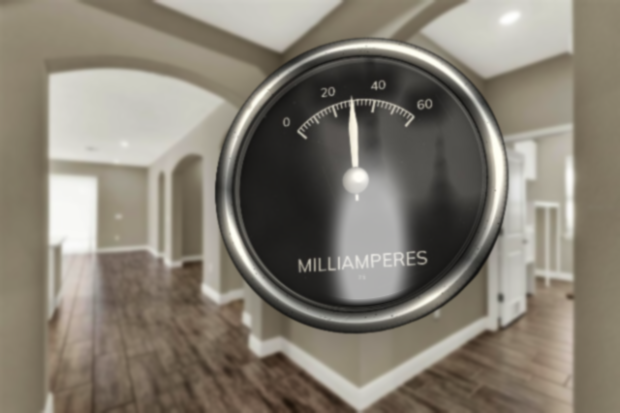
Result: 30
